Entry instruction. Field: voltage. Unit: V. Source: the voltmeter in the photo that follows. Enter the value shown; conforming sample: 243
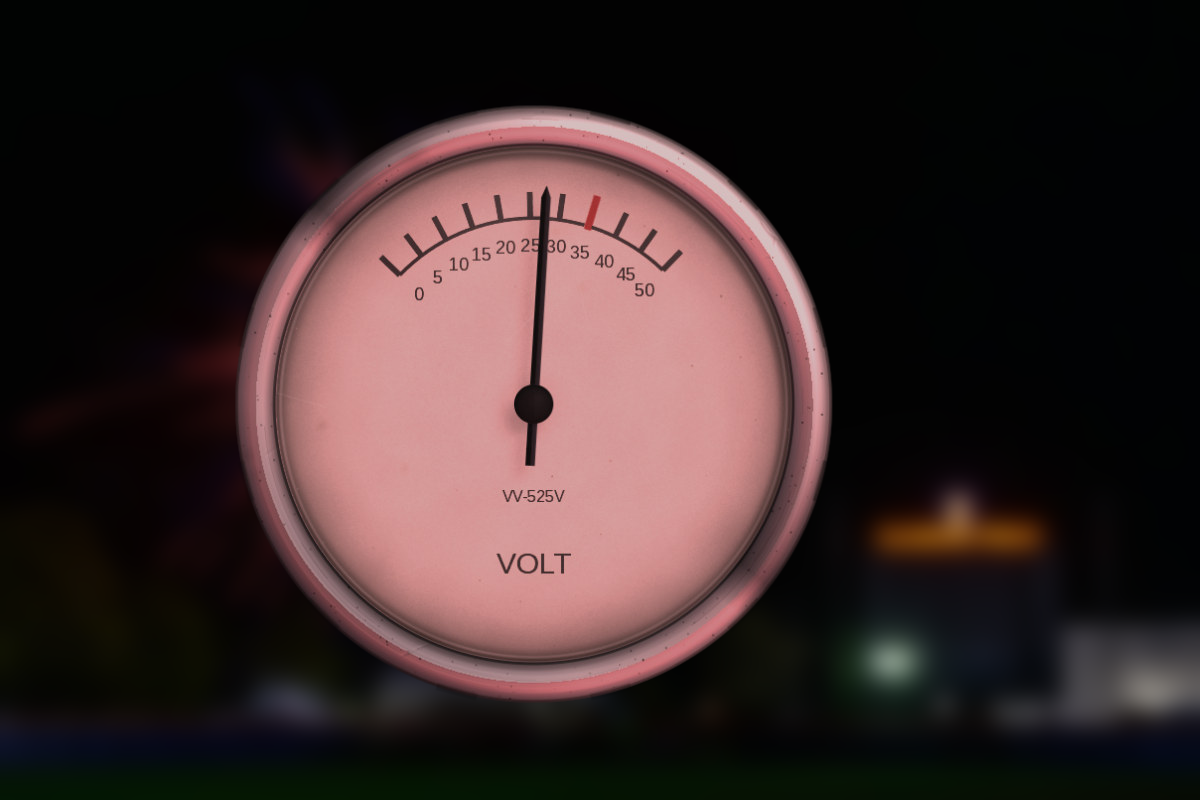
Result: 27.5
